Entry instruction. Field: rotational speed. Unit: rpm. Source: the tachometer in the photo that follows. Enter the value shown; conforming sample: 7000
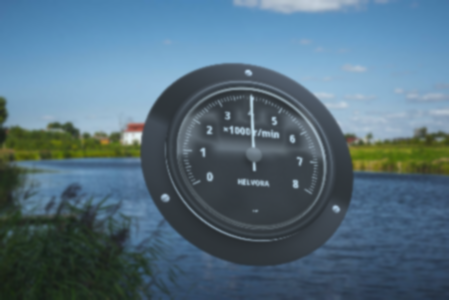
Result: 4000
